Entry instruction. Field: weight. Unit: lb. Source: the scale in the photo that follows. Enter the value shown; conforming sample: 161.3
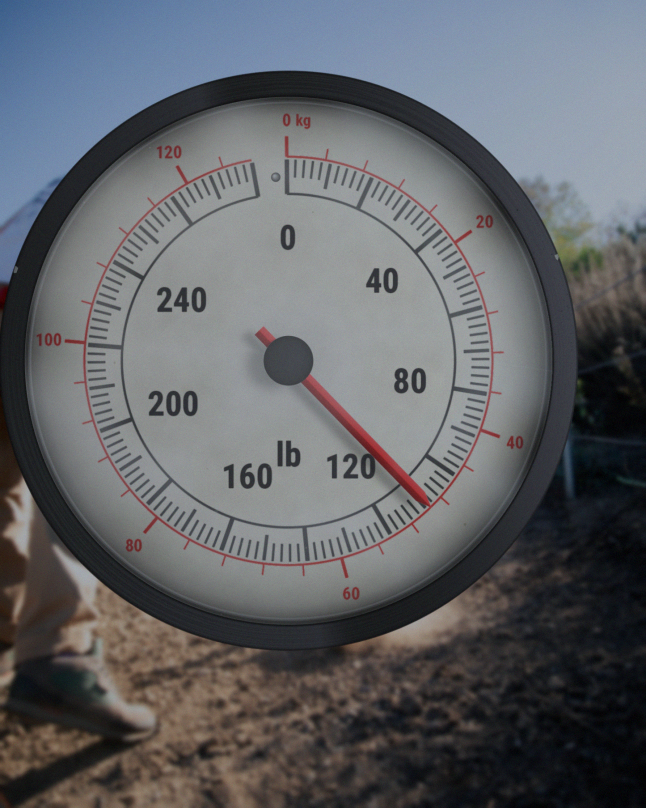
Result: 109
